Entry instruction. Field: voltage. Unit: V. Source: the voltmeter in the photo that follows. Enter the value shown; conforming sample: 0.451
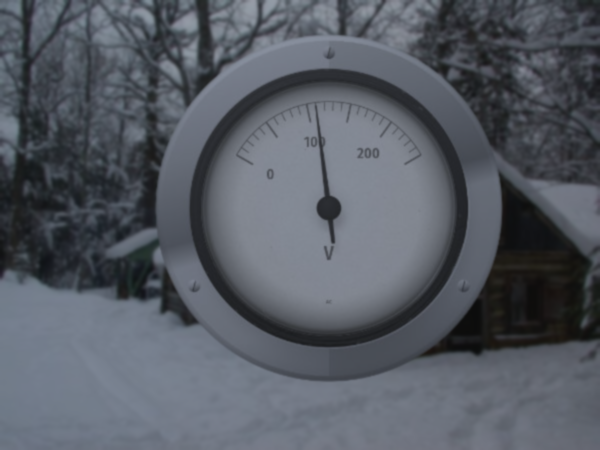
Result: 110
